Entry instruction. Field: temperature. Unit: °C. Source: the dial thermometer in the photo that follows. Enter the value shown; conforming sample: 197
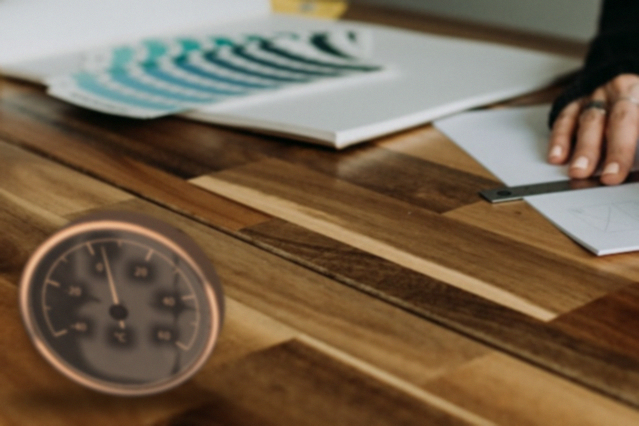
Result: 5
